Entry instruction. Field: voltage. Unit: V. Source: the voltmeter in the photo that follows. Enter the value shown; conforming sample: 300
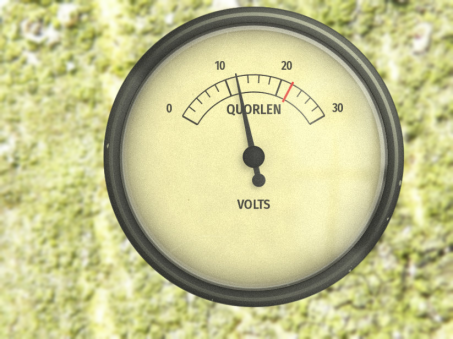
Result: 12
